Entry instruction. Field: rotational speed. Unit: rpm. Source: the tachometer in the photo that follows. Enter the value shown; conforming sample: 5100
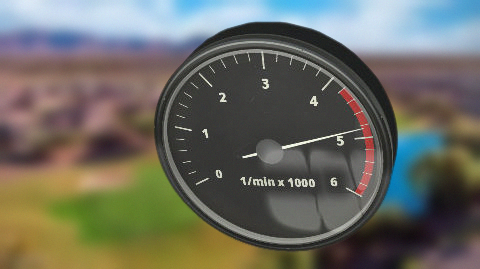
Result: 4800
